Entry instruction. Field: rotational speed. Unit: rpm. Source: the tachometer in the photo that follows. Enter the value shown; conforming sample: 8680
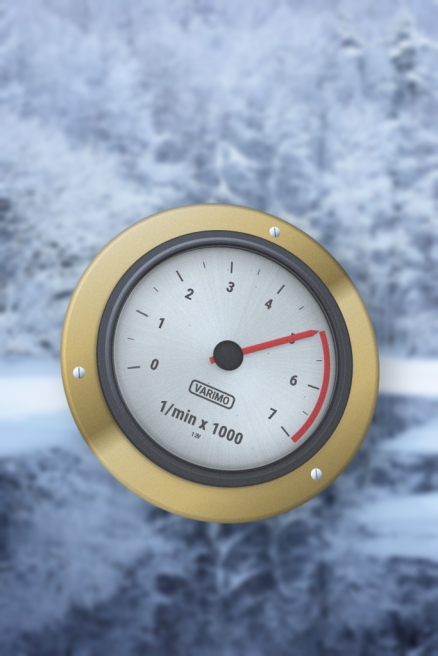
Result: 5000
